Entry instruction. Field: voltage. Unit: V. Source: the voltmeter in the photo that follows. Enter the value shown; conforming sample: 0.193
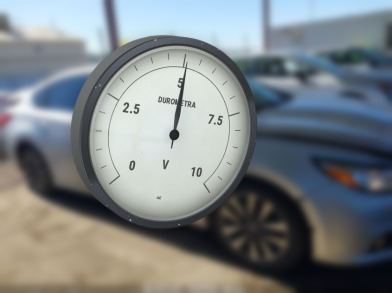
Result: 5
